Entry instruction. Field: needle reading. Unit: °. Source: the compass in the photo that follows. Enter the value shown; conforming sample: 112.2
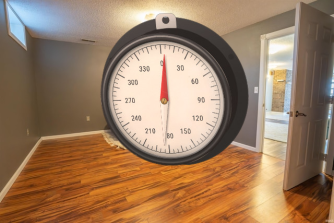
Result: 5
